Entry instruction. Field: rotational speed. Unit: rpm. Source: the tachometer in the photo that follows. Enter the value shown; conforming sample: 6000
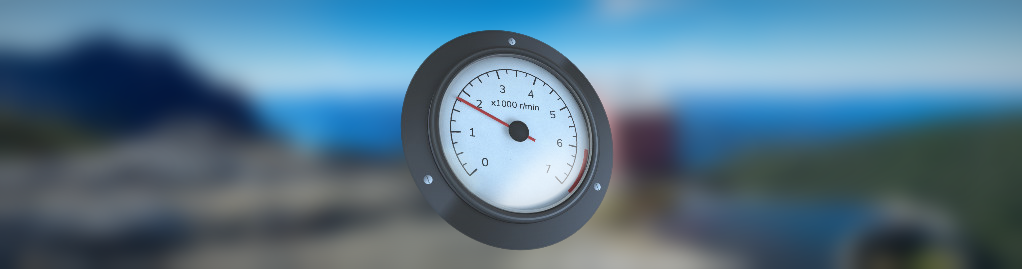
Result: 1750
